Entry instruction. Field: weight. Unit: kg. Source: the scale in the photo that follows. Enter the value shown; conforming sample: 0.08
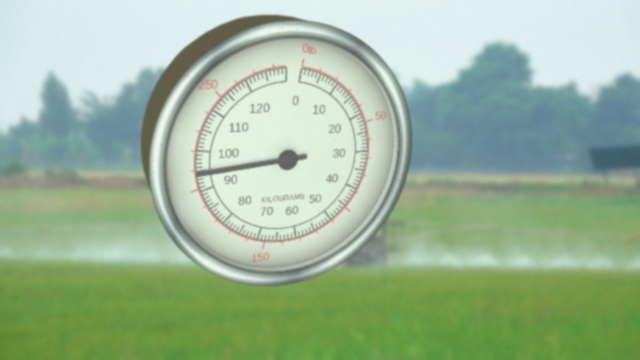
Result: 95
